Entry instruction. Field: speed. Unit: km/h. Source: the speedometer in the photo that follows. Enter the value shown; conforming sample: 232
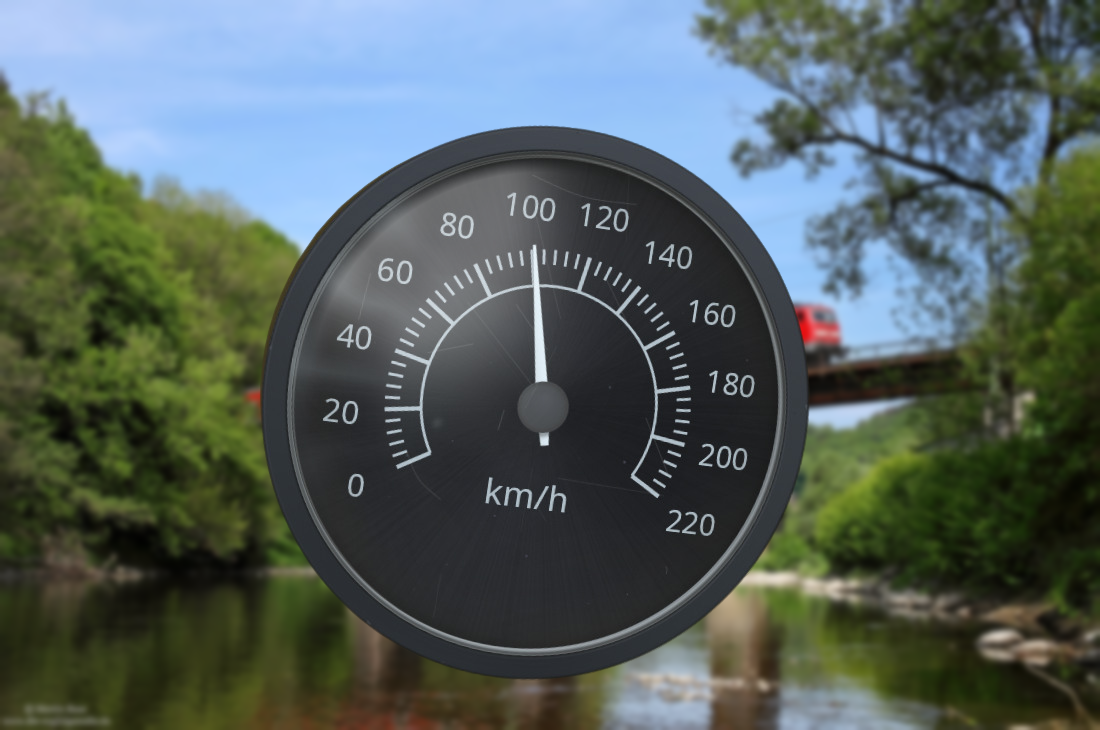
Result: 100
